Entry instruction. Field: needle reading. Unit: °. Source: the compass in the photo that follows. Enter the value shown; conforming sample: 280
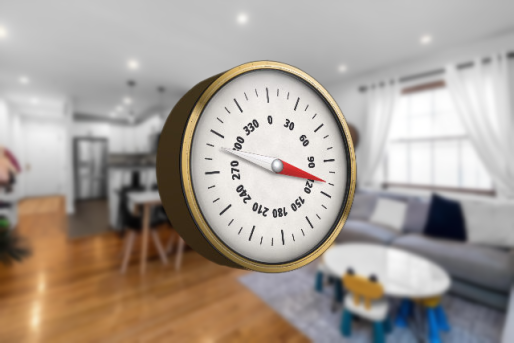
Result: 110
